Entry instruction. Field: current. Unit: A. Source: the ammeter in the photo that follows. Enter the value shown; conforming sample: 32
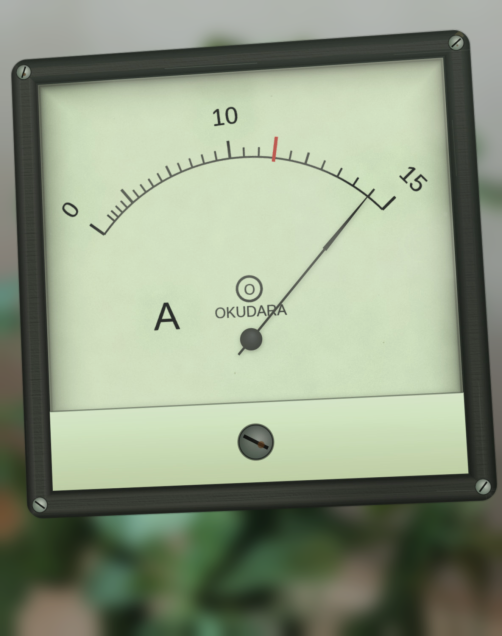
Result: 14.5
